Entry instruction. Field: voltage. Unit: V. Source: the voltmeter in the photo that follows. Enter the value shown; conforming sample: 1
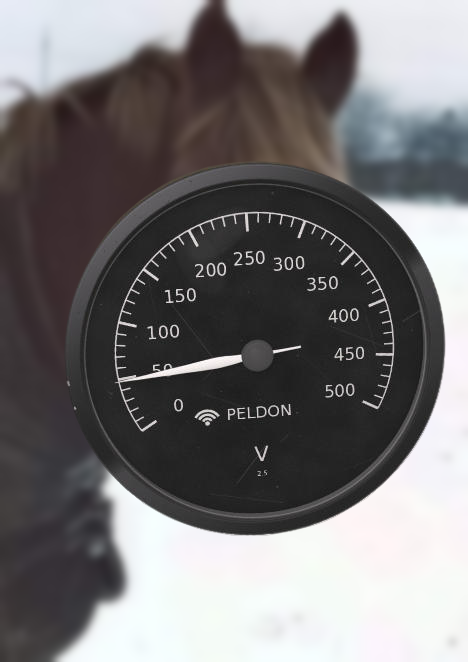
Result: 50
